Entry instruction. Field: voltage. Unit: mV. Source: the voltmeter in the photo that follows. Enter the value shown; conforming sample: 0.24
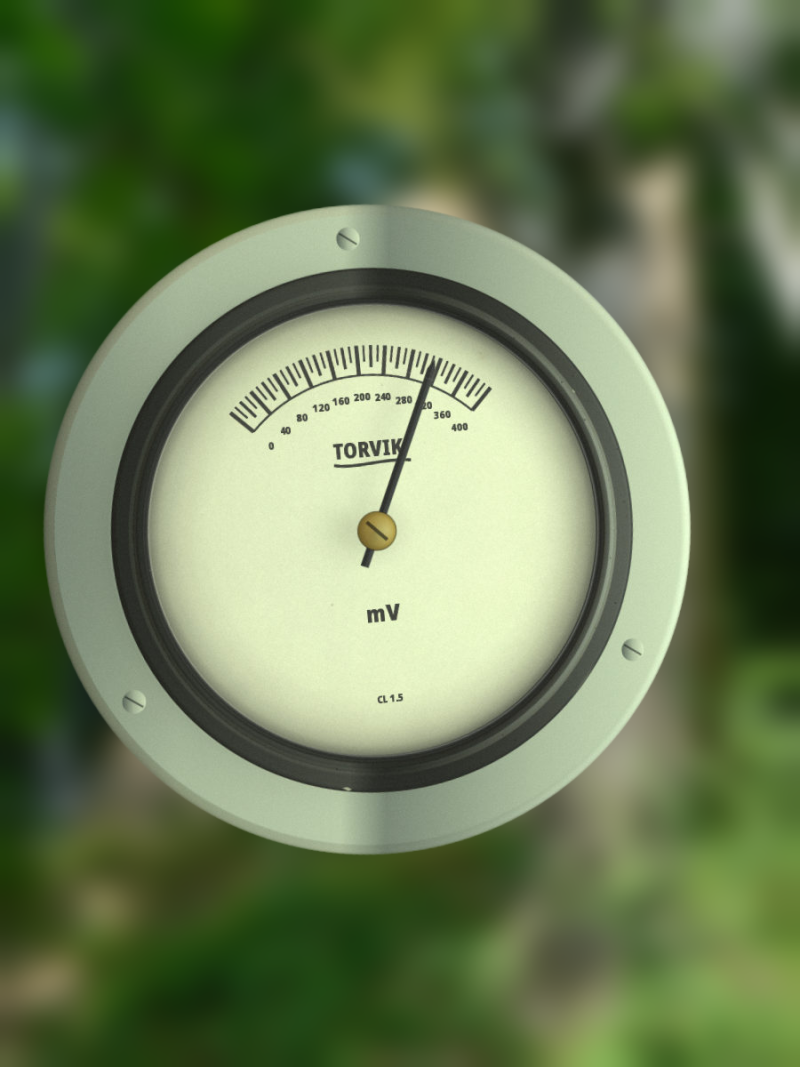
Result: 310
